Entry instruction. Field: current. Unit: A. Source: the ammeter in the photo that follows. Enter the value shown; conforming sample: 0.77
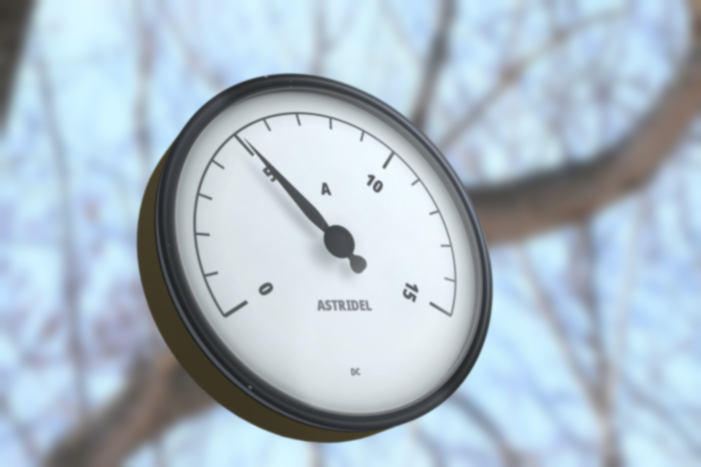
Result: 5
